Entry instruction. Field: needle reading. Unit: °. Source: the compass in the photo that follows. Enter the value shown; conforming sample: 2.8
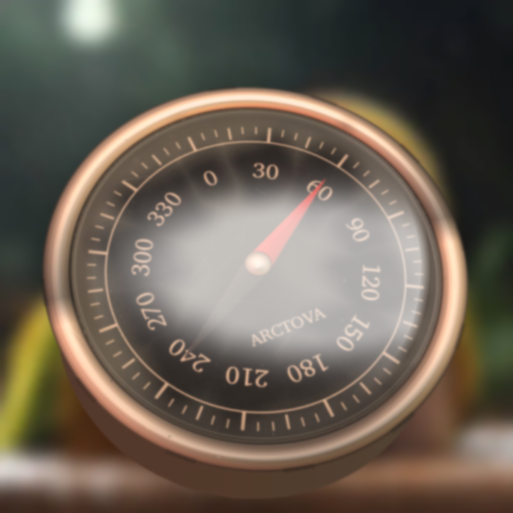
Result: 60
